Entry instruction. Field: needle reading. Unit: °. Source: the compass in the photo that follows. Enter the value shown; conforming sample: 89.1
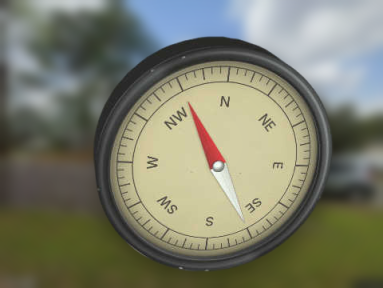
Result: 330
